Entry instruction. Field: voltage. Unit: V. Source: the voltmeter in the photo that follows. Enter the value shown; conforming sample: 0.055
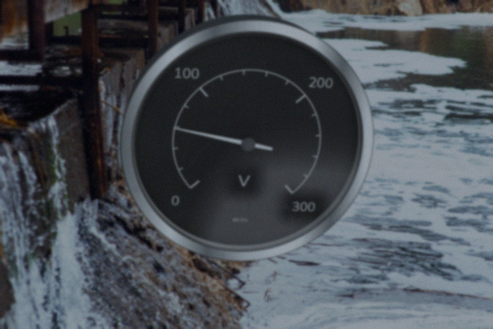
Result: 60
